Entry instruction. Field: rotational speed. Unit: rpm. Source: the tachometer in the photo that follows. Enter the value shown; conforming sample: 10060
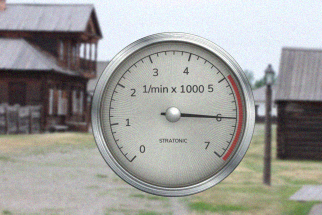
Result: 6000
